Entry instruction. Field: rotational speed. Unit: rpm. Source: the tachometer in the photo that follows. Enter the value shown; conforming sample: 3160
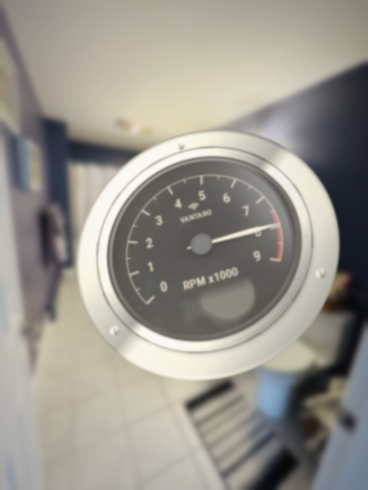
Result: 8000
